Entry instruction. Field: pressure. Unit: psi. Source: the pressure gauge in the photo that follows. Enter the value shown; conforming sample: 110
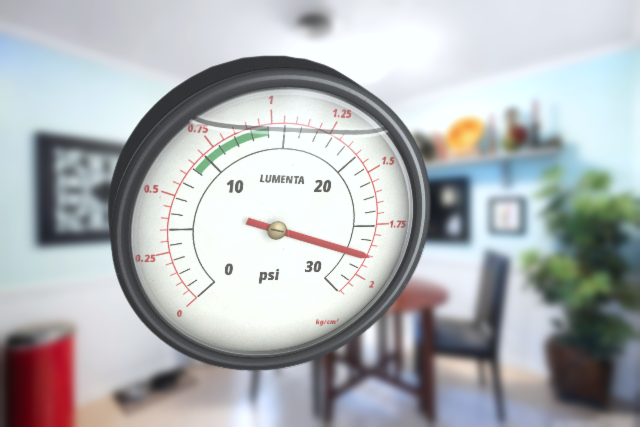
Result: 27
